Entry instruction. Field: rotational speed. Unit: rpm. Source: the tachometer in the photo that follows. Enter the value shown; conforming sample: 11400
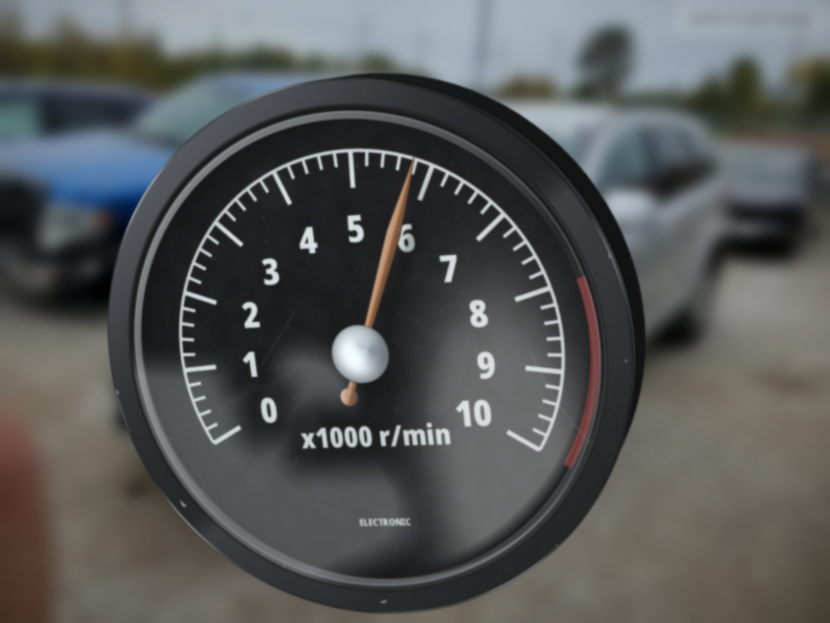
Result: 5800
